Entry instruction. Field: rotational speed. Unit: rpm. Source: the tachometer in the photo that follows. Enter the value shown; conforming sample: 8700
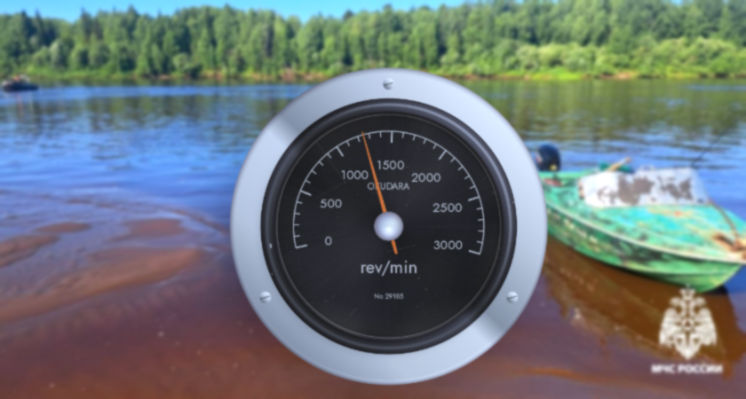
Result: 1250
